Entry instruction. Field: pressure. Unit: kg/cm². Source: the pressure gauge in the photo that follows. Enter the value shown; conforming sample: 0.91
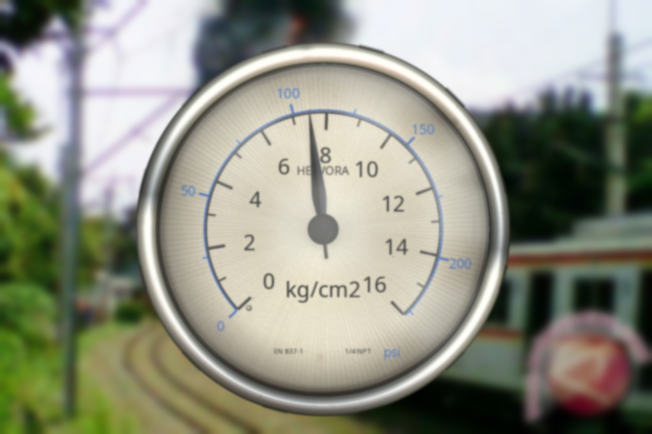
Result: 7.5
